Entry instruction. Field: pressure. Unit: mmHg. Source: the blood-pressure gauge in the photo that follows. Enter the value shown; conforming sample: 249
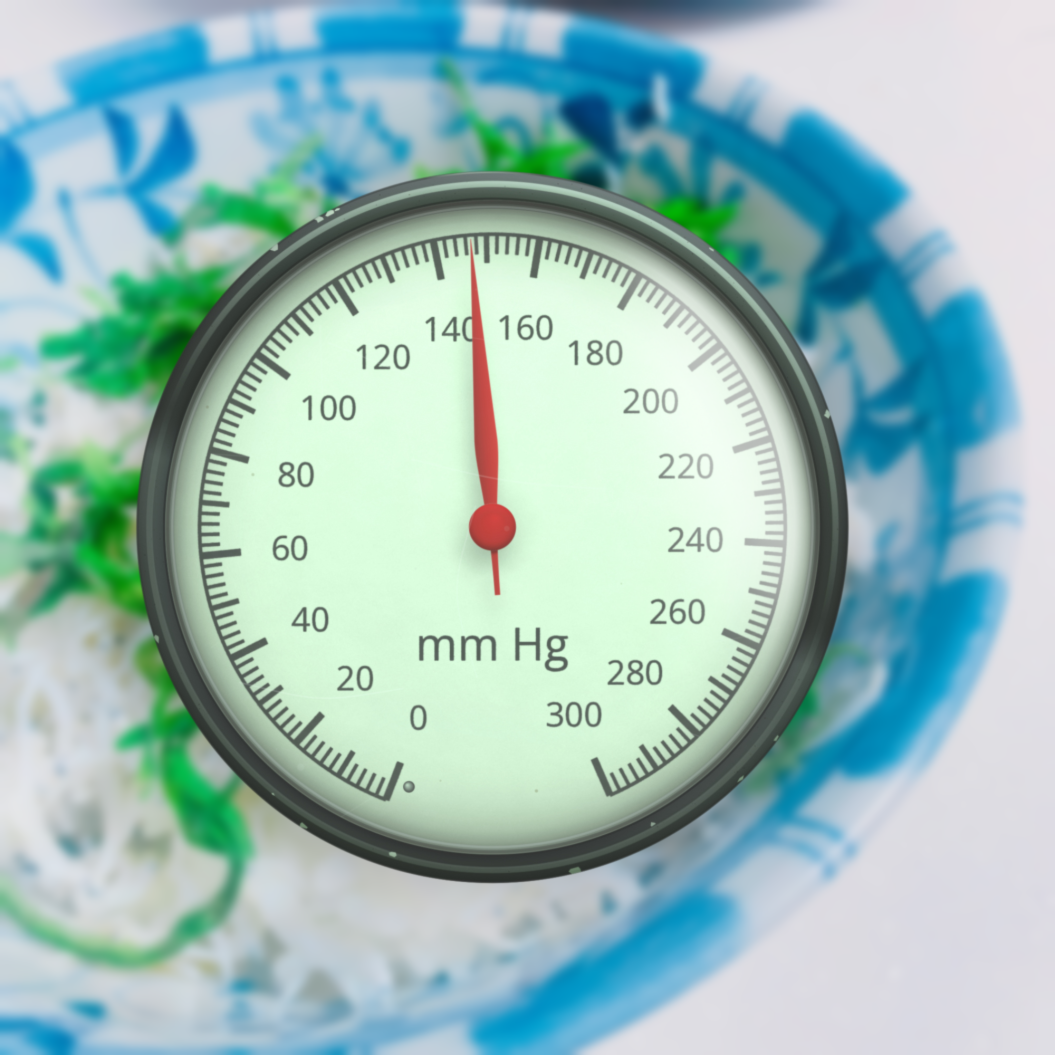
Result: 147
